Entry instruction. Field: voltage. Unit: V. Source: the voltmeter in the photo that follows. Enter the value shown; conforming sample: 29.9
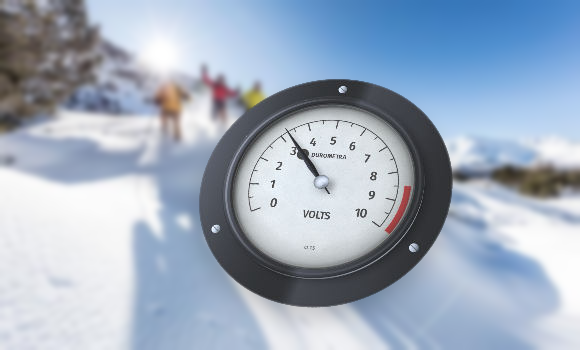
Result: 3.25
